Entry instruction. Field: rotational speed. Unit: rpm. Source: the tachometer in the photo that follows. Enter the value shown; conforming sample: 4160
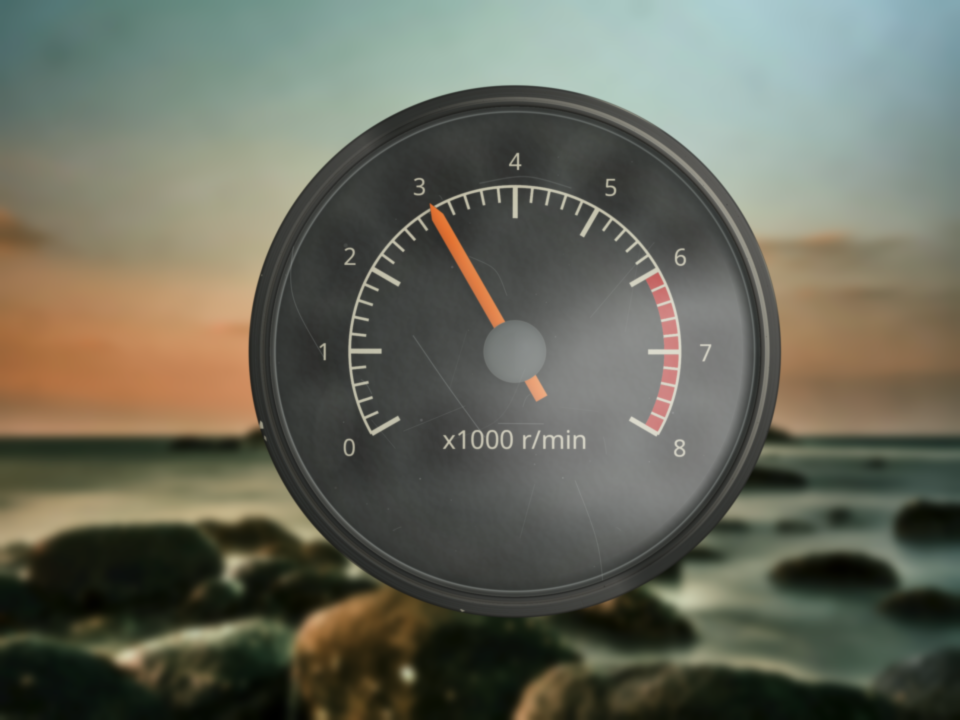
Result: 3000
